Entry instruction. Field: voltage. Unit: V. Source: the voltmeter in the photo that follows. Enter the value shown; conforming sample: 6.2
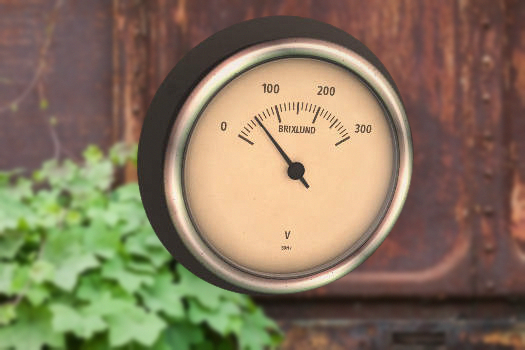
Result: 50
